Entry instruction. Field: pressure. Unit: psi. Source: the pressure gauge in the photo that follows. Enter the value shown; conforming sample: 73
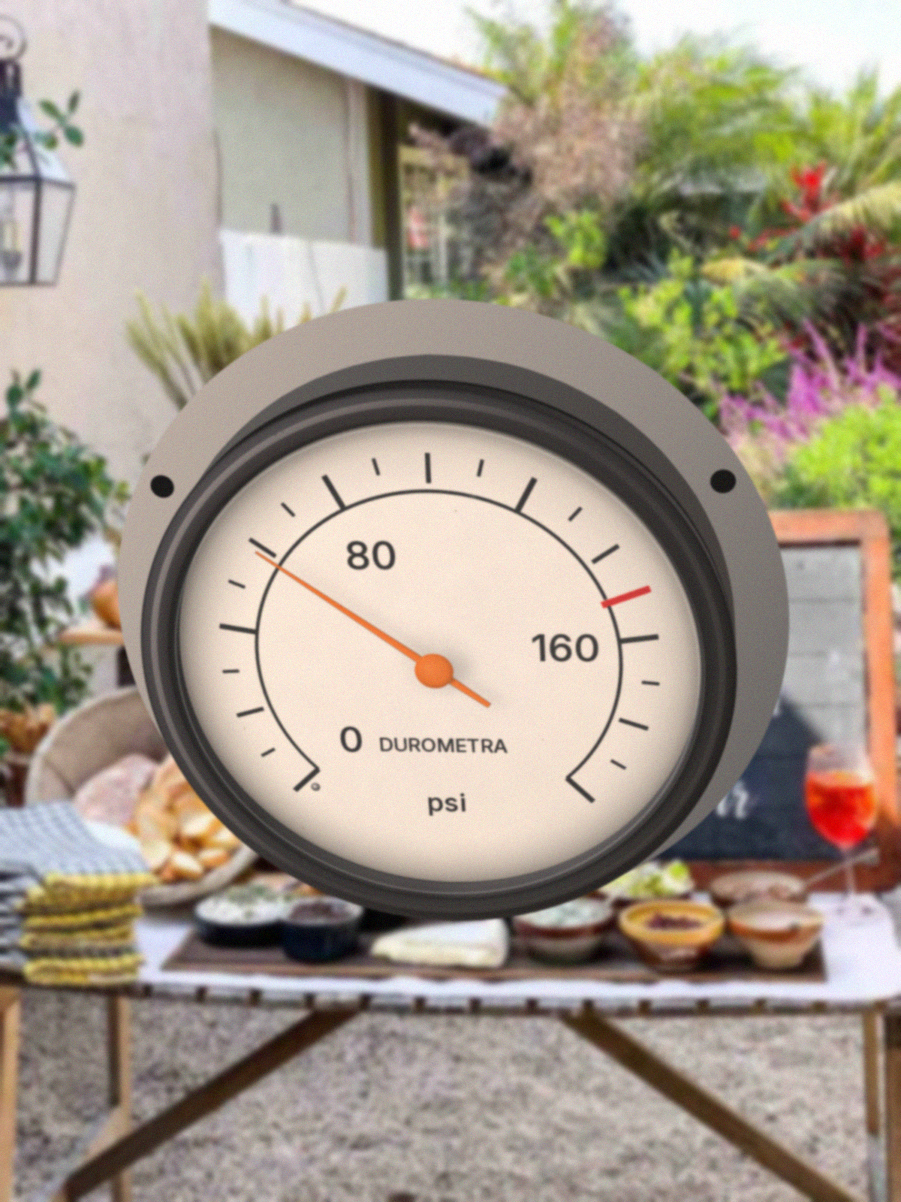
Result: 60
